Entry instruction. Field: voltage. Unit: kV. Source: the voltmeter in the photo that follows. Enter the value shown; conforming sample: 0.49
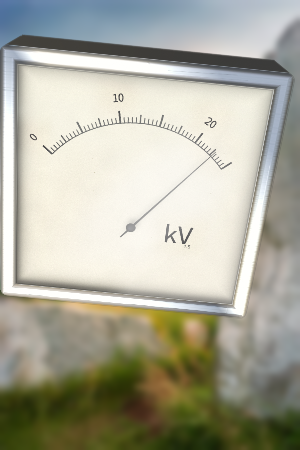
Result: 22.5
